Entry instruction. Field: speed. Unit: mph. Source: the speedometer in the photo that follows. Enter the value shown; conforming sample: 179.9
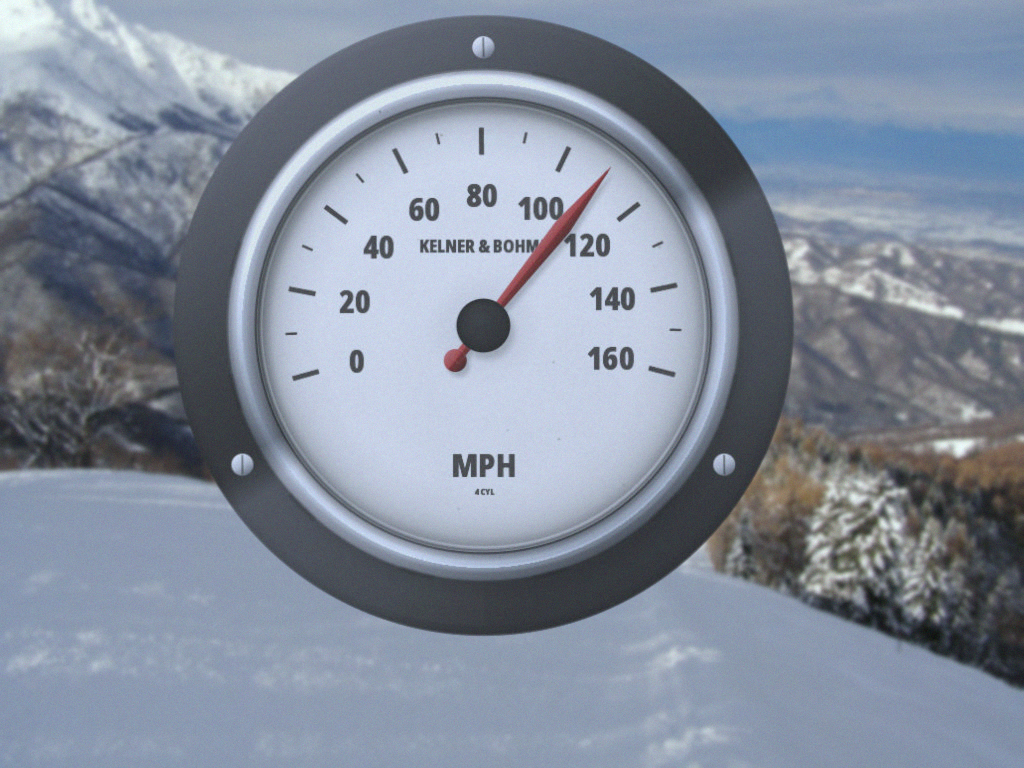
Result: 110
